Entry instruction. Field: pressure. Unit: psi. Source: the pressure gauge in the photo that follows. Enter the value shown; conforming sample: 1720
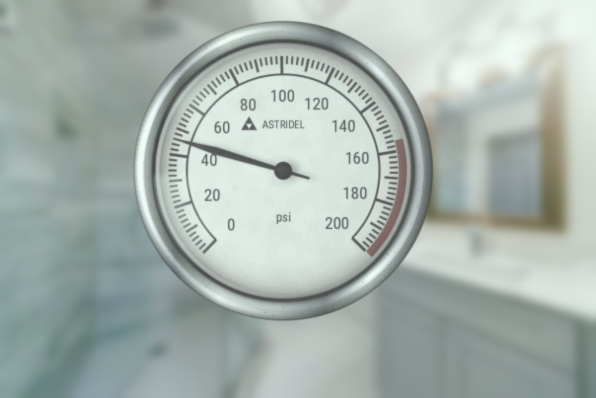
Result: 46
